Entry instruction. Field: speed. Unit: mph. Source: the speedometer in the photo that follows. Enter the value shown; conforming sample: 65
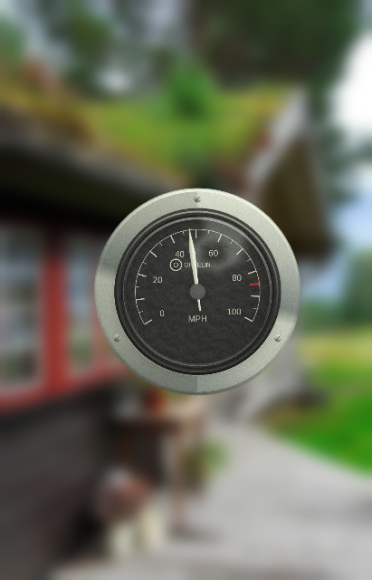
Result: 47.5
